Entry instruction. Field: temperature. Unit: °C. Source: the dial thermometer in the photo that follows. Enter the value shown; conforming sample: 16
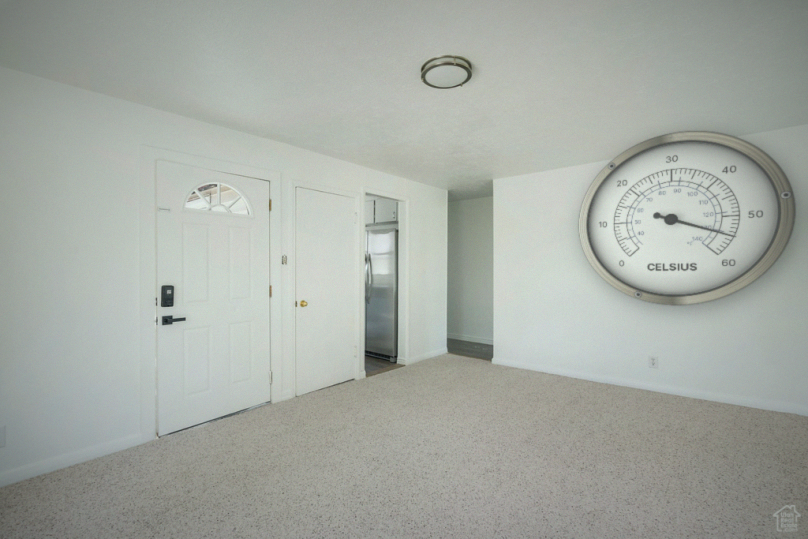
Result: 55
